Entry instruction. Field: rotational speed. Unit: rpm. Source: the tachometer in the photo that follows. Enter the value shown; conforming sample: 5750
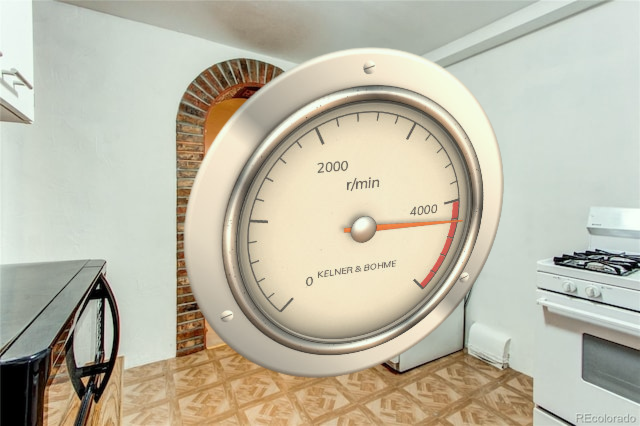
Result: 4200
